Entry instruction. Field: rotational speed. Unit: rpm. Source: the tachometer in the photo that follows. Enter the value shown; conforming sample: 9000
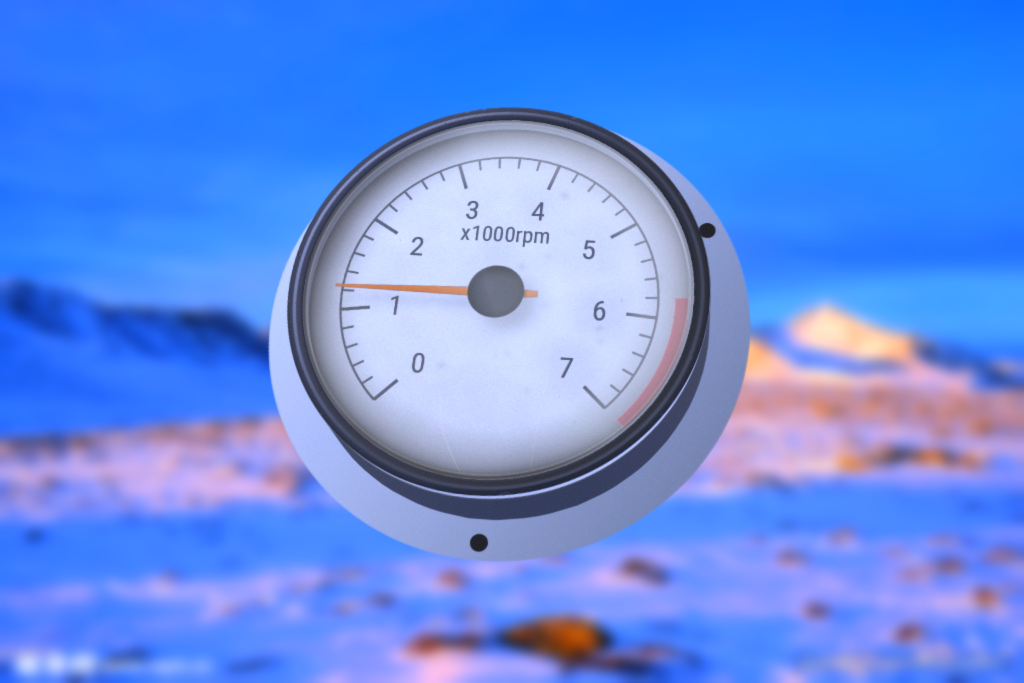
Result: 1200
